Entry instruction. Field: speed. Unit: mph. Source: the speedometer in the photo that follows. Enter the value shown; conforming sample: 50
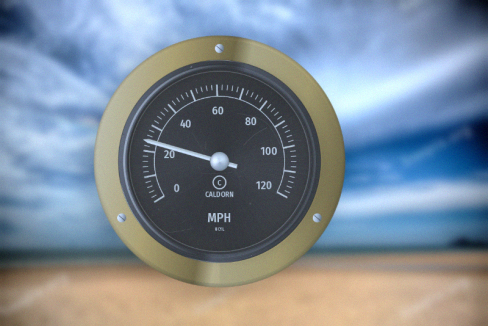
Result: 24
